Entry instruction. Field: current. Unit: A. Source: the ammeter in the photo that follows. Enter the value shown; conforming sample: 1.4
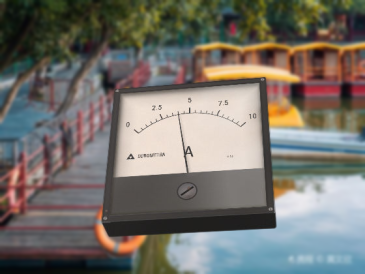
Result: 4
